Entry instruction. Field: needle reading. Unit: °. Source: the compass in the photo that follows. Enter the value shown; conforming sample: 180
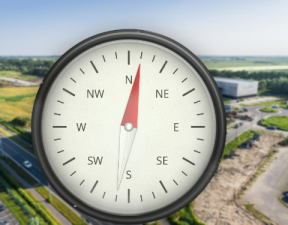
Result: 10
